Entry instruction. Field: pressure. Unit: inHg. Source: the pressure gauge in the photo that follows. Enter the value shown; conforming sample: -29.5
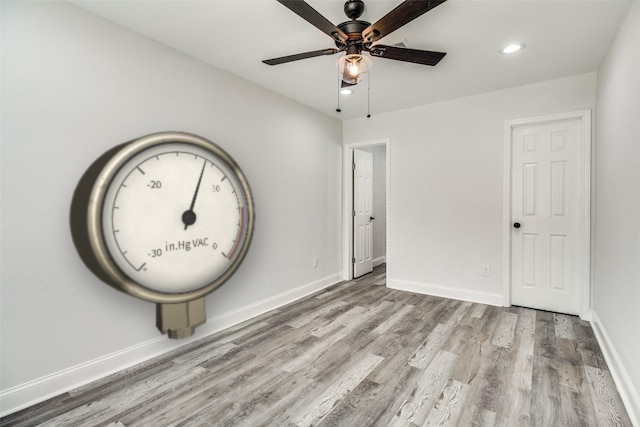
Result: -13
